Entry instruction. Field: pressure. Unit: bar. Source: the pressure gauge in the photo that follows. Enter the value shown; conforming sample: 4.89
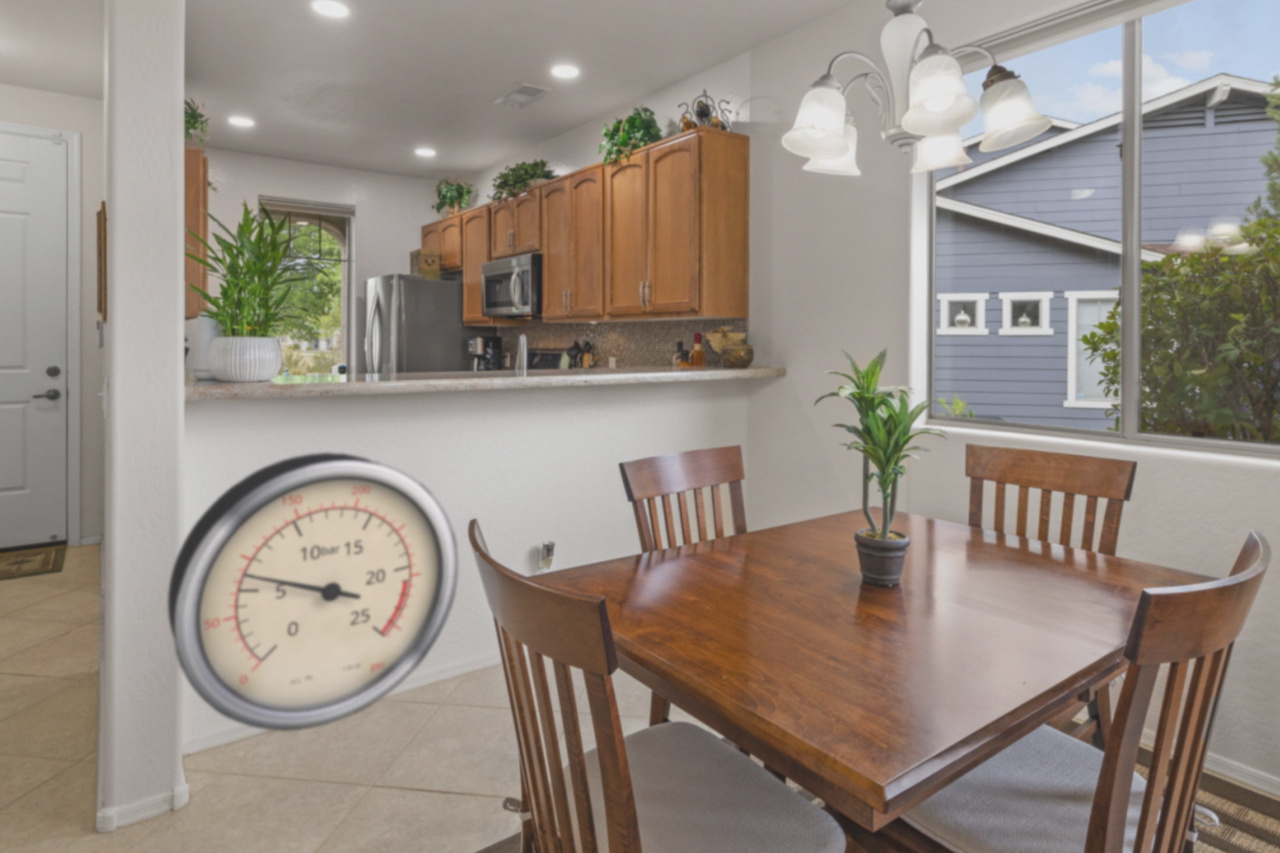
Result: 6
